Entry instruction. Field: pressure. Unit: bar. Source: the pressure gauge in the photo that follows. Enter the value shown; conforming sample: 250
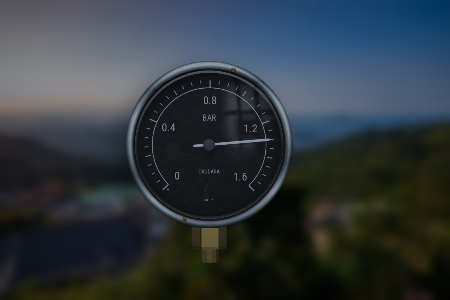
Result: 1.3
